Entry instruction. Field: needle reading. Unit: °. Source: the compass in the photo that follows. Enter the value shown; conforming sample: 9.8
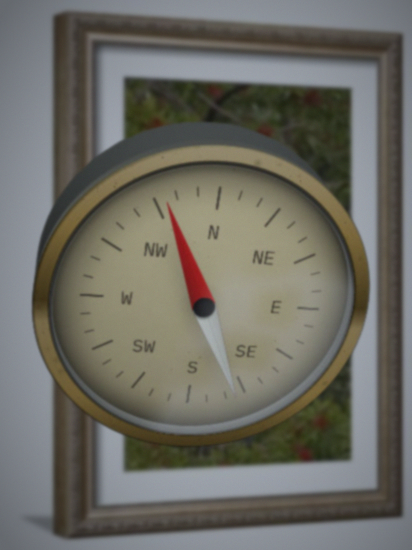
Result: 335
